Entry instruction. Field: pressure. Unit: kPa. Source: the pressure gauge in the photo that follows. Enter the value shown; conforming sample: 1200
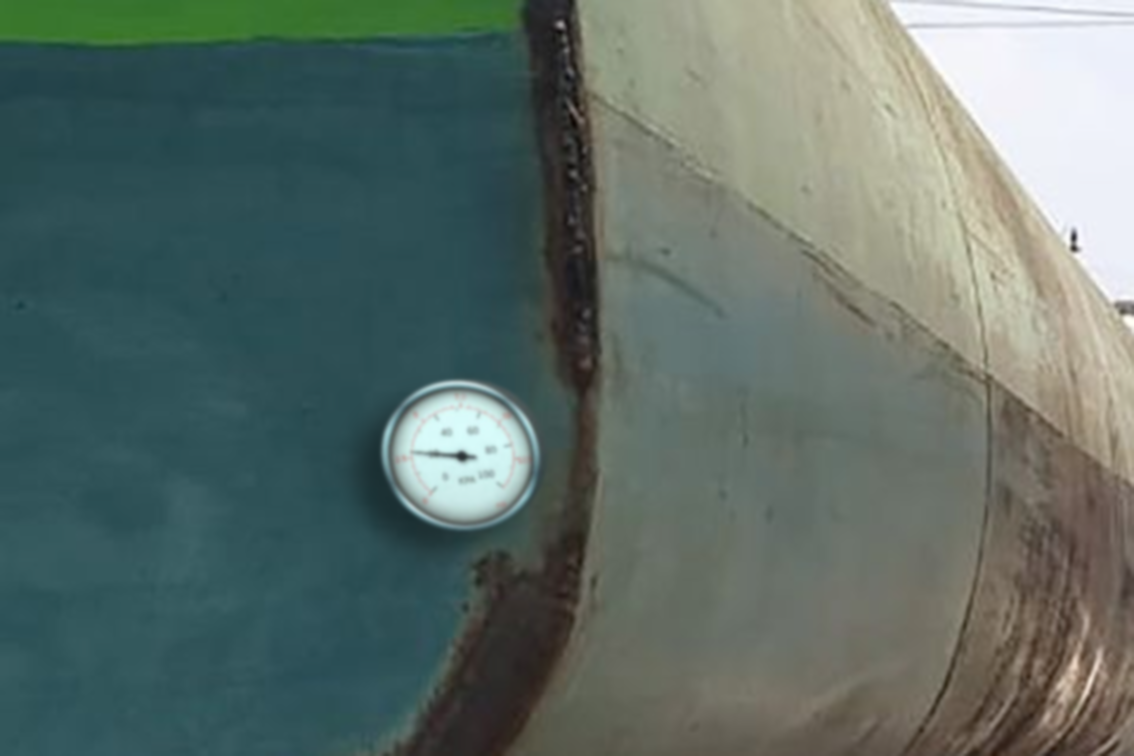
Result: 20
